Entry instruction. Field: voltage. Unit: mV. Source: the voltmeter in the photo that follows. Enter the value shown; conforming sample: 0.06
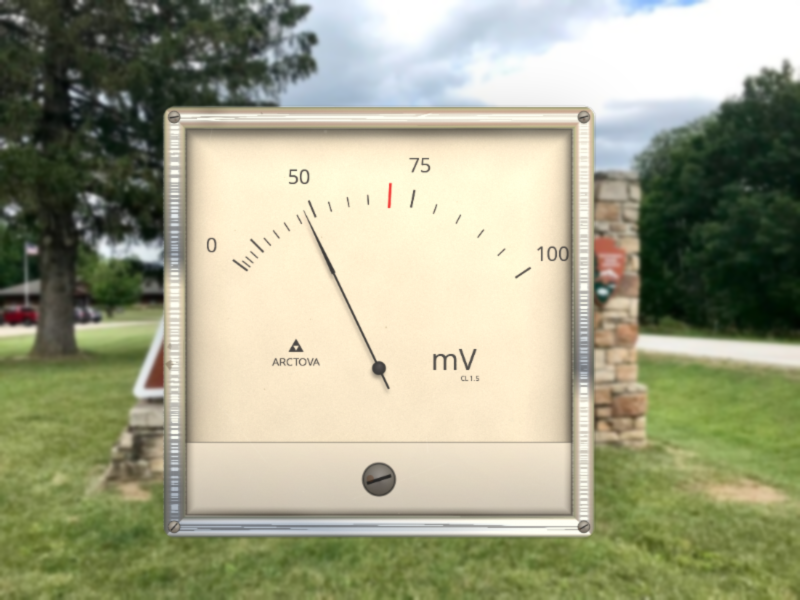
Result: 47.5
